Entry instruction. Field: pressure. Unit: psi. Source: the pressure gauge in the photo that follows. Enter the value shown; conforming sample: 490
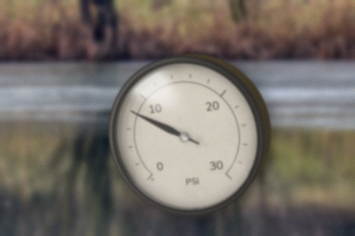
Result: 8
